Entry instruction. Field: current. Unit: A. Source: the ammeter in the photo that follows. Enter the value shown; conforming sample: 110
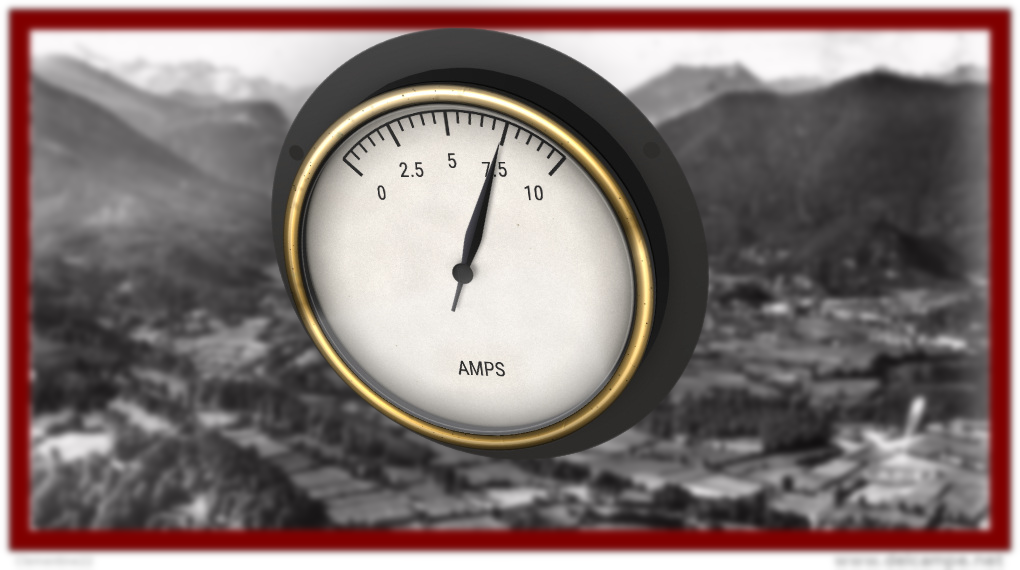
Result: 7.5
